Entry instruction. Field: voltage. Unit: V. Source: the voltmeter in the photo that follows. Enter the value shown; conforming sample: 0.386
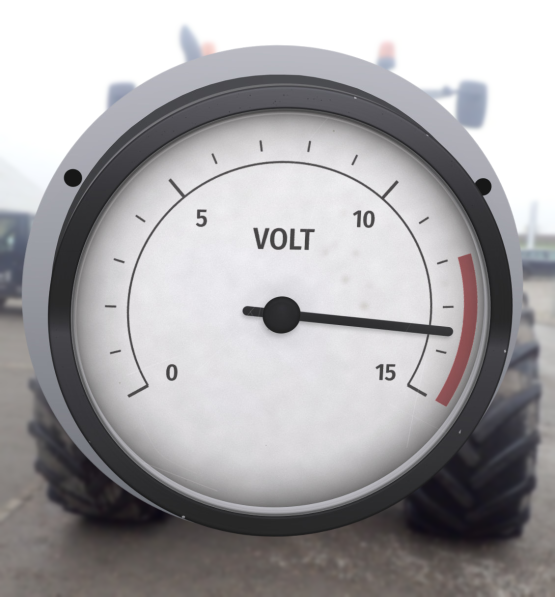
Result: 13.5
